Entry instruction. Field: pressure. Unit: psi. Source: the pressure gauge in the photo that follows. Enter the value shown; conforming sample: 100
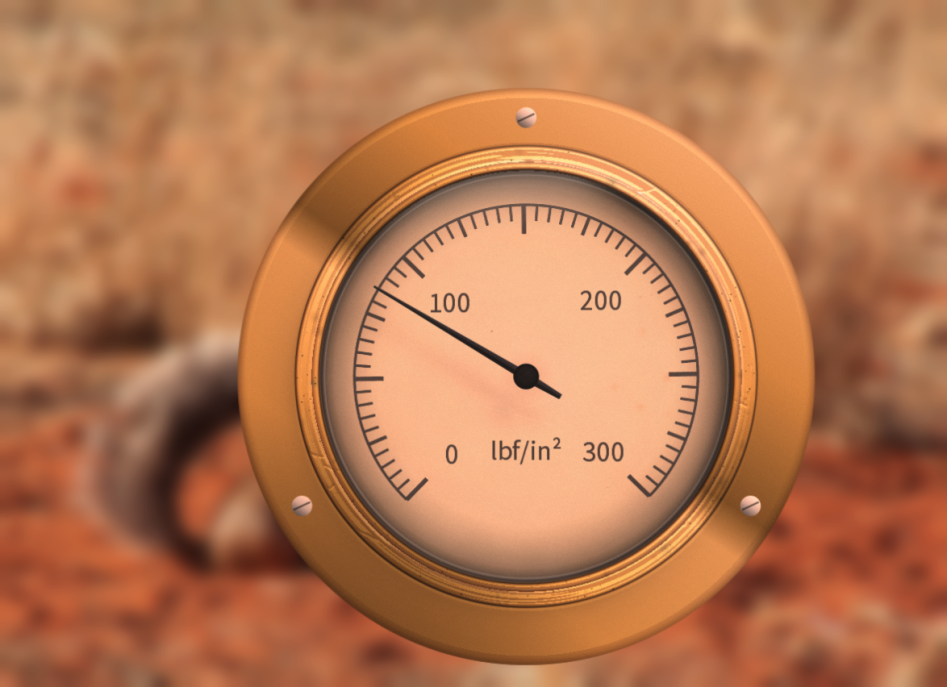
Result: 85
